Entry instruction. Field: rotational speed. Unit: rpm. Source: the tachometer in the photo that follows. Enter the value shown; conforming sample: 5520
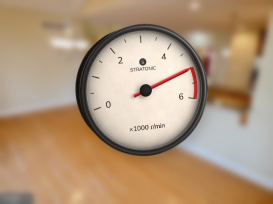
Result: 5000
